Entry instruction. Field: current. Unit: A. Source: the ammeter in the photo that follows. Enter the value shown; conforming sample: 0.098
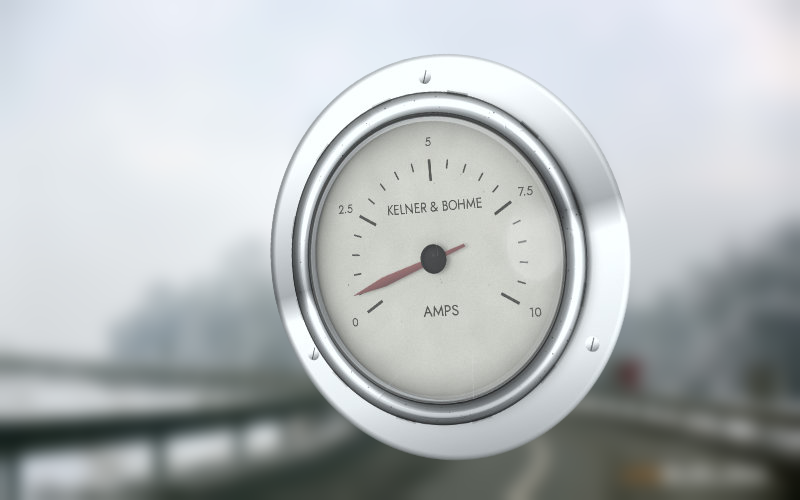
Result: 0.5
